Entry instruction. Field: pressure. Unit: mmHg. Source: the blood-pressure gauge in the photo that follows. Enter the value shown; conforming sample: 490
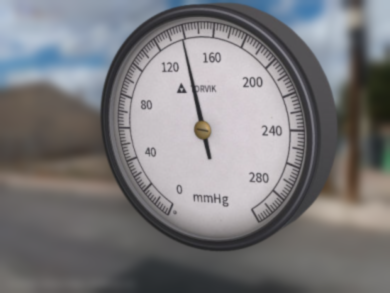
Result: 140
